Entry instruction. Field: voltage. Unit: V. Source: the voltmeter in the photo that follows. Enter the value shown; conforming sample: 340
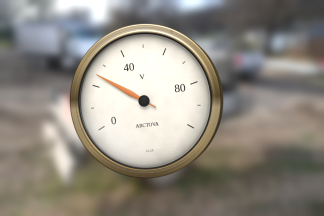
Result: 25
